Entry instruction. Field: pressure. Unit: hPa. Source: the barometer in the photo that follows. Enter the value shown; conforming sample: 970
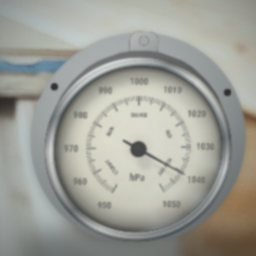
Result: 1040
